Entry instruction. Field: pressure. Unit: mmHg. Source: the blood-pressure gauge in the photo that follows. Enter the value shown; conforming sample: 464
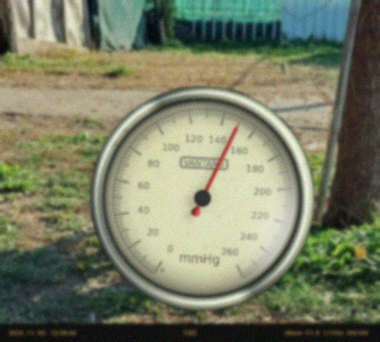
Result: 150
